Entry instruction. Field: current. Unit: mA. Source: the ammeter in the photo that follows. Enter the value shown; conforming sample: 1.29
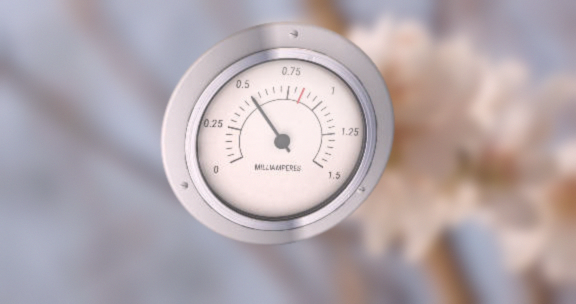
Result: 0.5
